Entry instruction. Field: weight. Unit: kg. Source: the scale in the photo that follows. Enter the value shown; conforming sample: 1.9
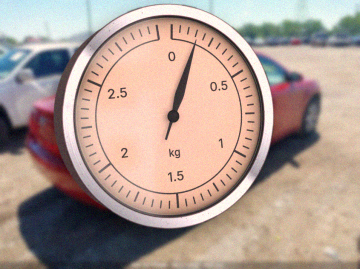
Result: 0.15
